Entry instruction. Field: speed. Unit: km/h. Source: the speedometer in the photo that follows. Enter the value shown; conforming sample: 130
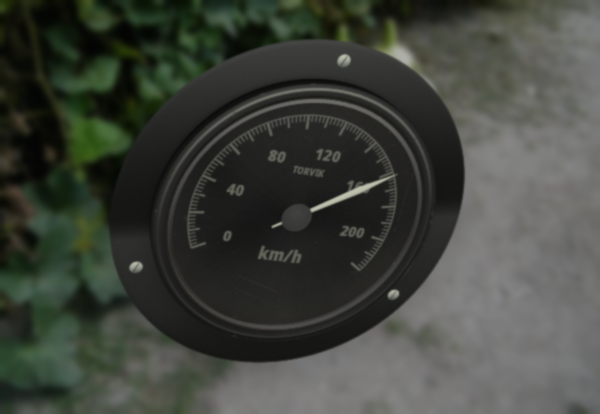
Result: 160
